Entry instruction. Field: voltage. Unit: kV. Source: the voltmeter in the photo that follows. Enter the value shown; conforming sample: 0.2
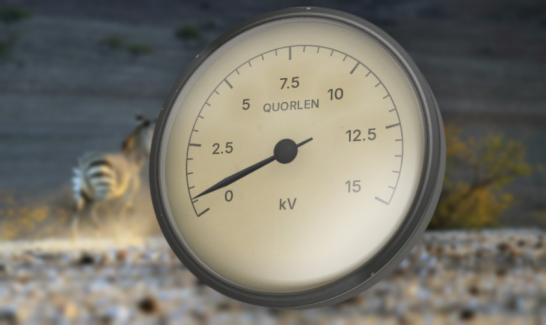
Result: 0.5
